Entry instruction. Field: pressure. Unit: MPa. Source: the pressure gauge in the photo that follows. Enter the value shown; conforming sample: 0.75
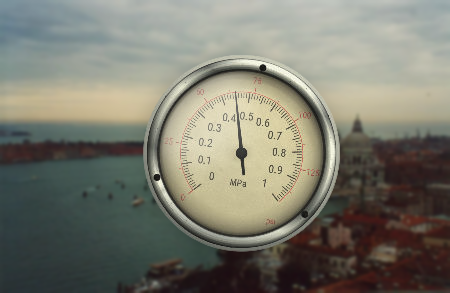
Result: 0.45
